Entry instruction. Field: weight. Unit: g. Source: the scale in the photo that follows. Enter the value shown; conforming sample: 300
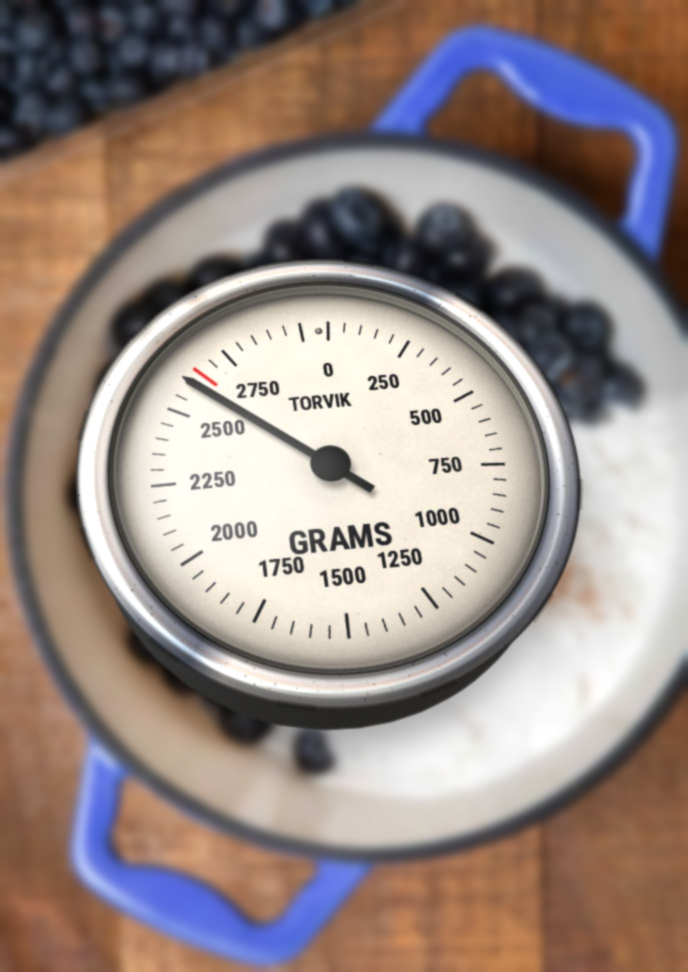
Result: 2600
